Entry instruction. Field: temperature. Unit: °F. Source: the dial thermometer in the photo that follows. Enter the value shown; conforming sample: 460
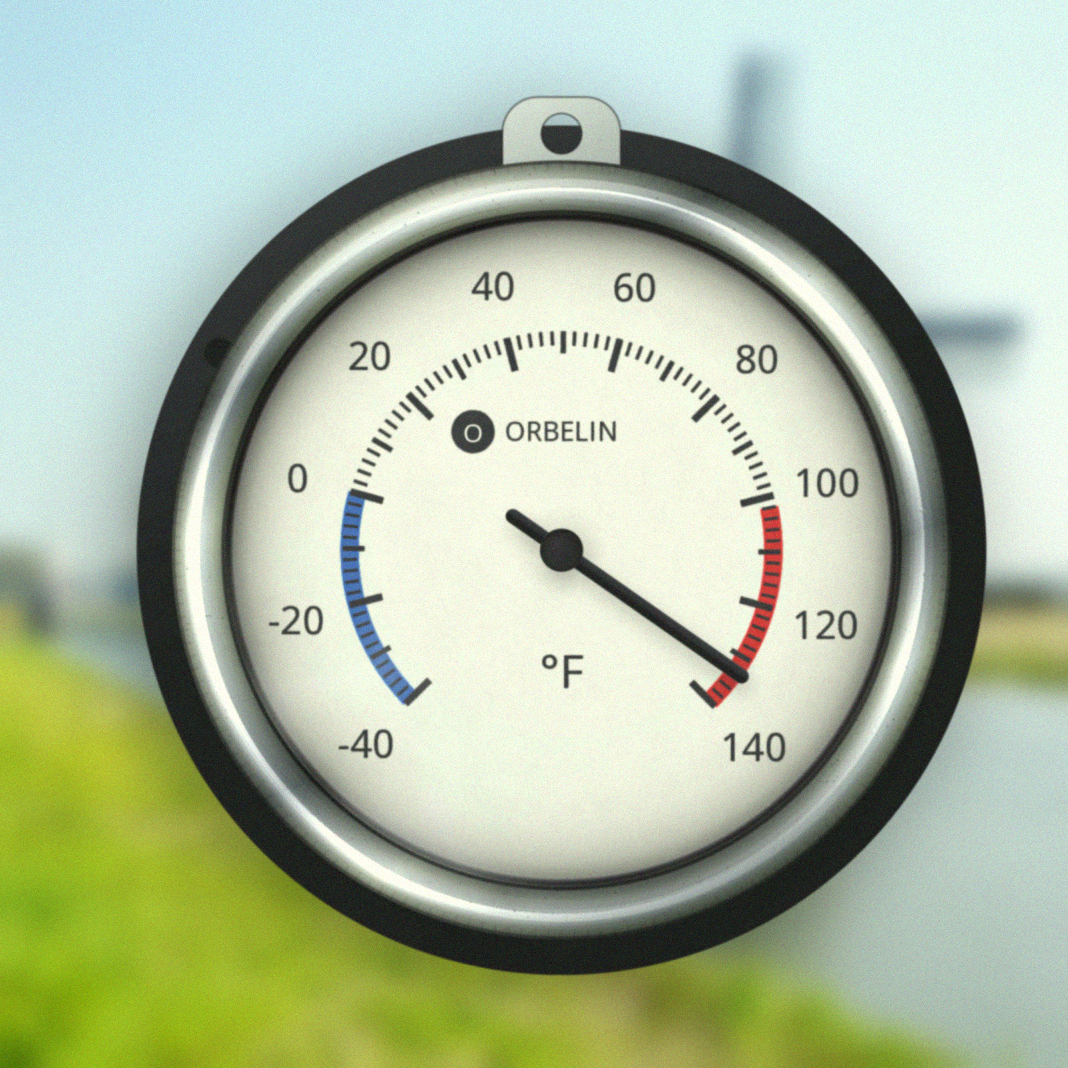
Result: 133
